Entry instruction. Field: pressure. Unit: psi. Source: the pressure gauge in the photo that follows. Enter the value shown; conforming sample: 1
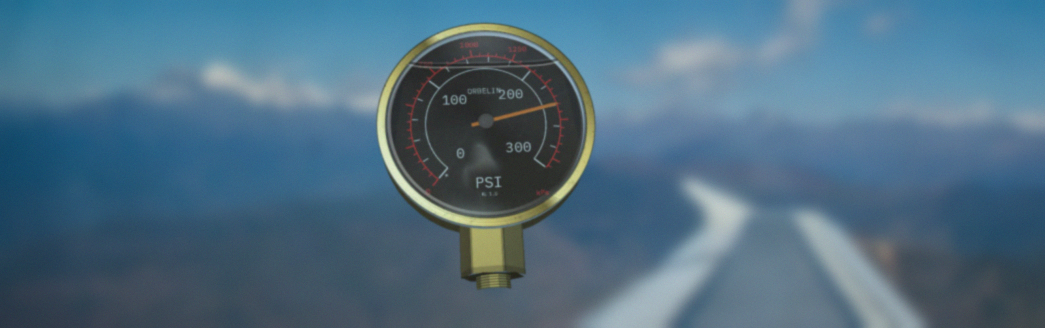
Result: 240
